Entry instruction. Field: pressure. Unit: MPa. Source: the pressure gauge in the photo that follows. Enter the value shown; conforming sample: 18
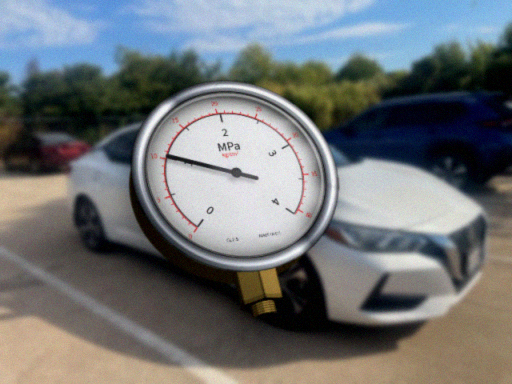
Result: 1
